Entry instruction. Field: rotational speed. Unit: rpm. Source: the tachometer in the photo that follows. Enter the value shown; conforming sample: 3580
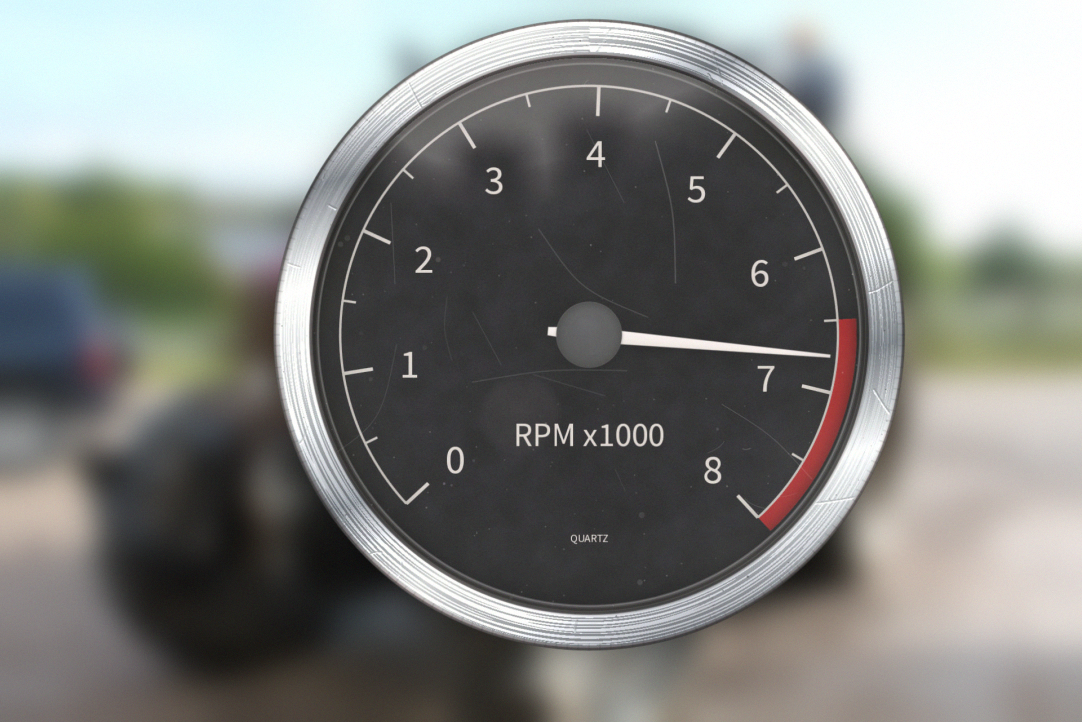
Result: 6750
